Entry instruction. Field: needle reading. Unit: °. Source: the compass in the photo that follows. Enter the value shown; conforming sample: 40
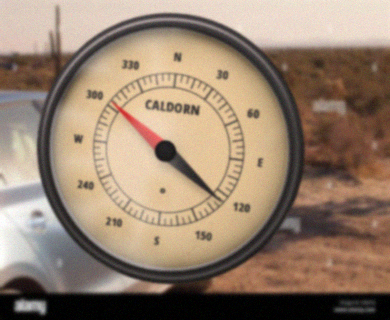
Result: 305
